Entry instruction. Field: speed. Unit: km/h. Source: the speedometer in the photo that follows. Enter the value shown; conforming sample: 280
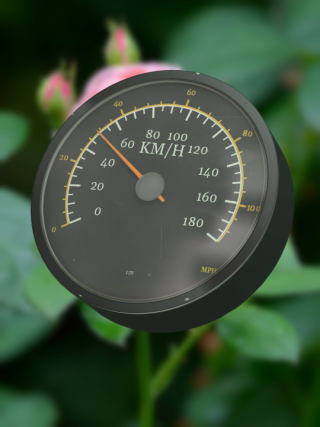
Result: 50
